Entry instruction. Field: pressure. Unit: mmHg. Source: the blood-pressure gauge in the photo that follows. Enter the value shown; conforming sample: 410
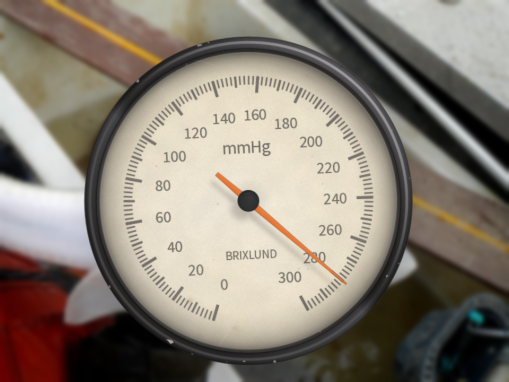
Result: 280
